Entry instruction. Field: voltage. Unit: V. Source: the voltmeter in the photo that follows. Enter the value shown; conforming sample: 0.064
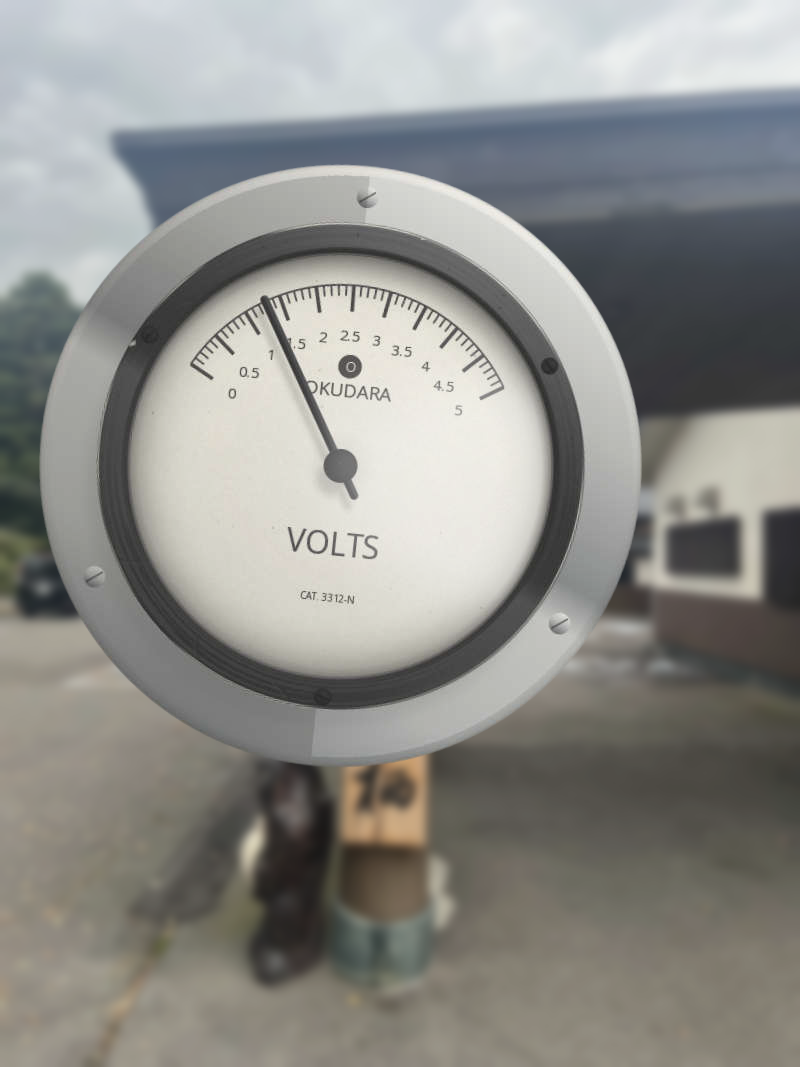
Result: 1.3
